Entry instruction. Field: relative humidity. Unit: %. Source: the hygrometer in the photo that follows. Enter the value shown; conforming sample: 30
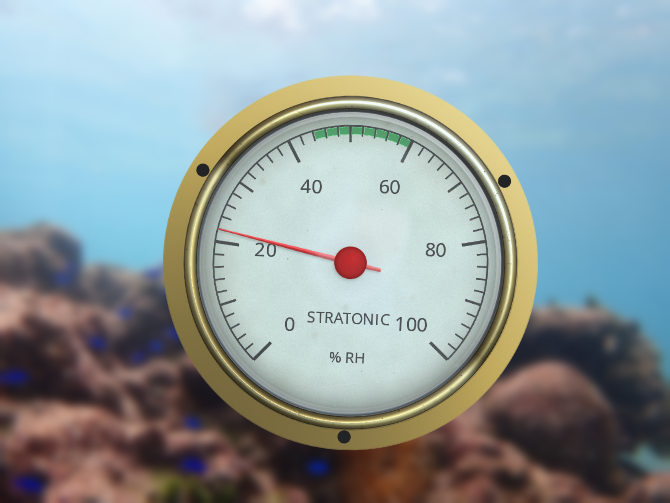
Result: 22
